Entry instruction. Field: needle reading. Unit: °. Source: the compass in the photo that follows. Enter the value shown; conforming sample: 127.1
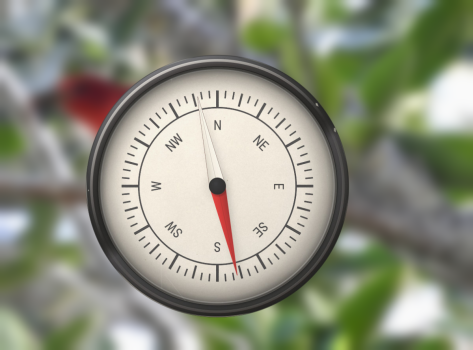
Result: 167.5
